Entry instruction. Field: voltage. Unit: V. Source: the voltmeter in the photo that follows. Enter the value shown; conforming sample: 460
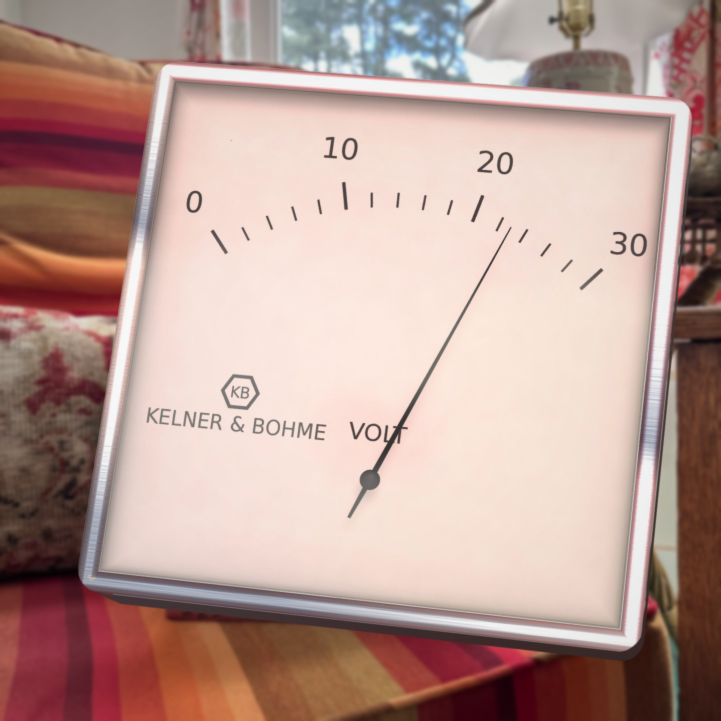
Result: 23
